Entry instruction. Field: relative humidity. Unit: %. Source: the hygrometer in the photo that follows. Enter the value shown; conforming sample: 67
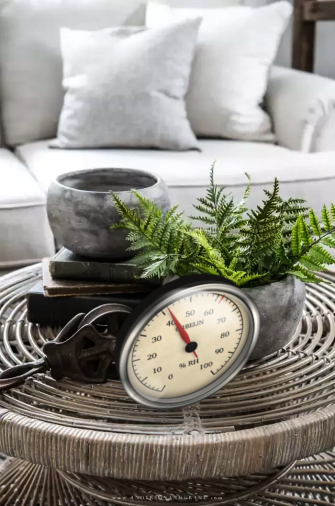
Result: 42
